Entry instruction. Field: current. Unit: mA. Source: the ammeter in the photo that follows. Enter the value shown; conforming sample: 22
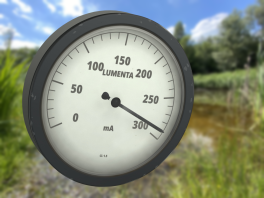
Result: 290
